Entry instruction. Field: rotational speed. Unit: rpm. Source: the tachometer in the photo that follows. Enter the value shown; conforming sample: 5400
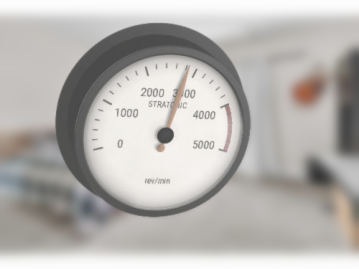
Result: 2800
